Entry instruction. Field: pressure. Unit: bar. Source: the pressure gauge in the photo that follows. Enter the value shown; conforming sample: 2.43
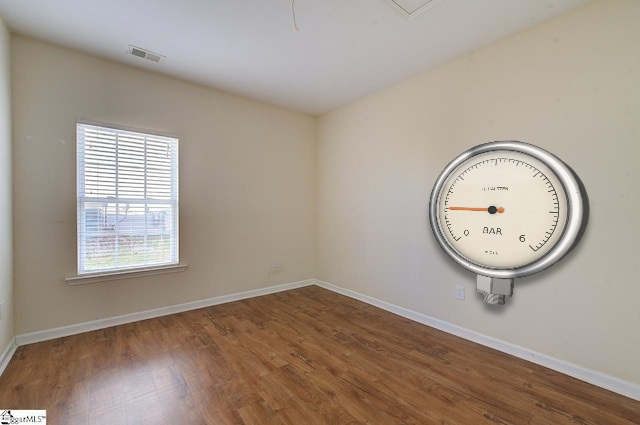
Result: 1
